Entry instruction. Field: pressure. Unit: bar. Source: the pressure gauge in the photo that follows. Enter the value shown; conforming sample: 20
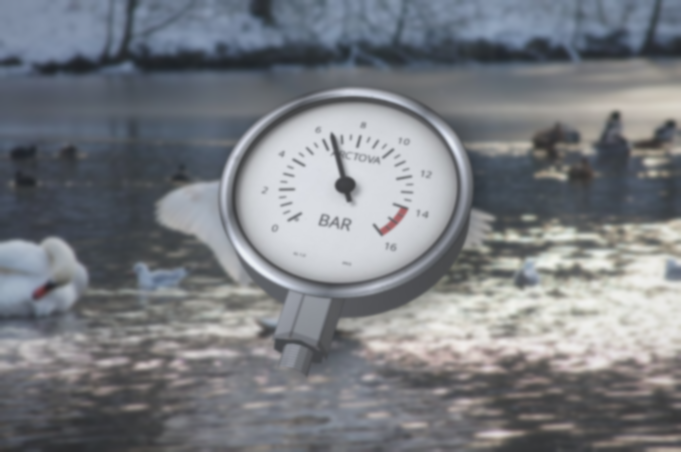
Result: 6.5
